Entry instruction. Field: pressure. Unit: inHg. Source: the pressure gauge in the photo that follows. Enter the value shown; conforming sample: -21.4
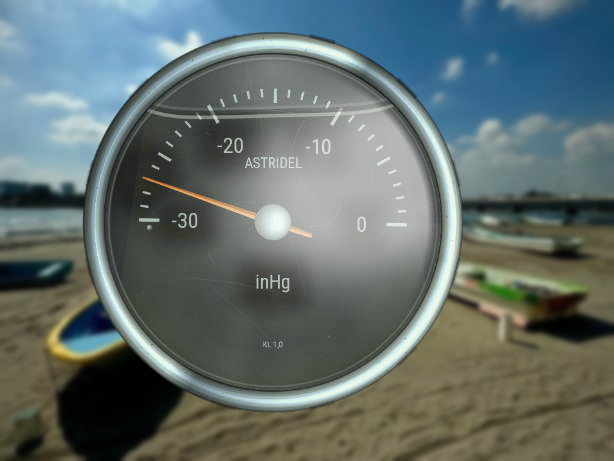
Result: -27
